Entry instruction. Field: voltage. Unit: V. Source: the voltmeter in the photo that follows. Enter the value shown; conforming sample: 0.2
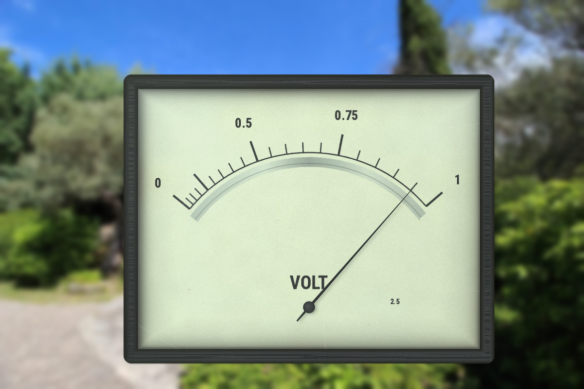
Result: 0.95
